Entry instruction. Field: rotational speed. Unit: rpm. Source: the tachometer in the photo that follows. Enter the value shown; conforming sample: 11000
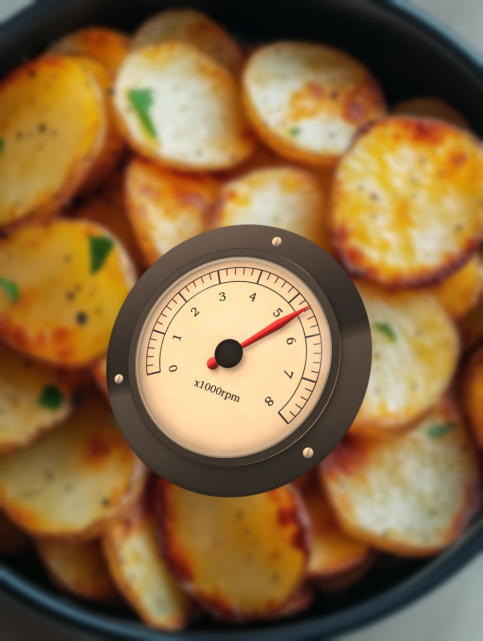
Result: 5400
